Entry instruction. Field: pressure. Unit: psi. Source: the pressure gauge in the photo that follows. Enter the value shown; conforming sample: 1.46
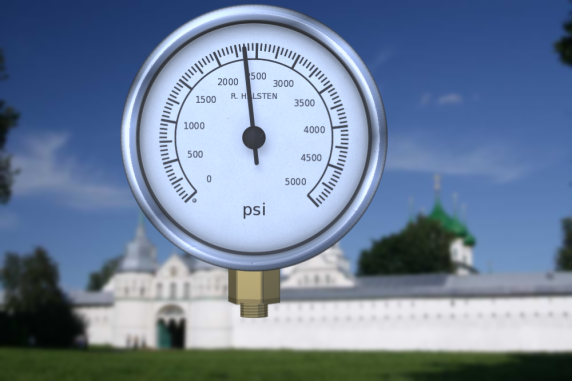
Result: 2350
